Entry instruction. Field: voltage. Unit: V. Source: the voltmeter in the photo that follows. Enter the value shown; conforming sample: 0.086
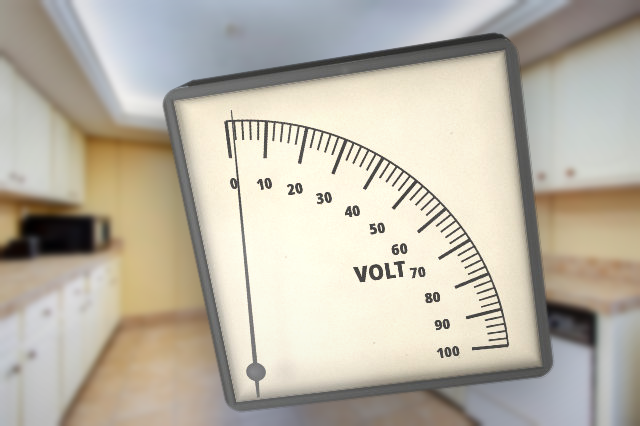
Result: 2
